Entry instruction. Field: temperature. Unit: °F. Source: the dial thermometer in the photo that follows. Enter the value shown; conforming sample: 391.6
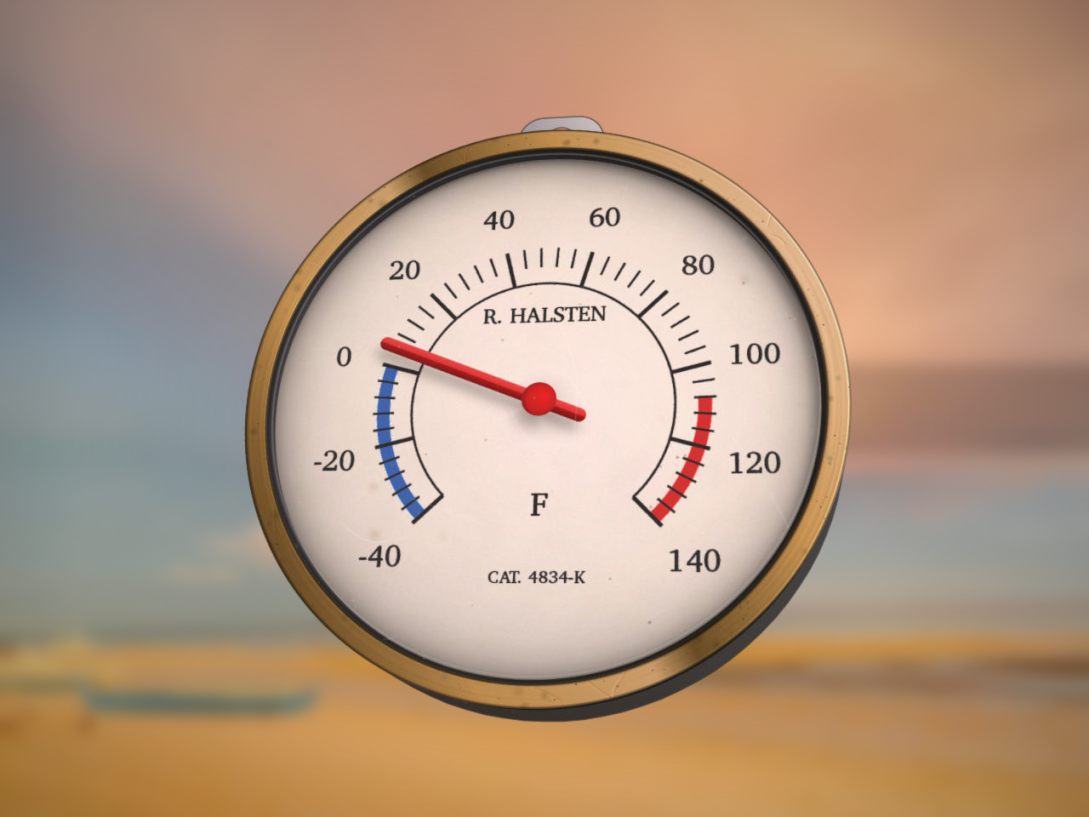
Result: 4
